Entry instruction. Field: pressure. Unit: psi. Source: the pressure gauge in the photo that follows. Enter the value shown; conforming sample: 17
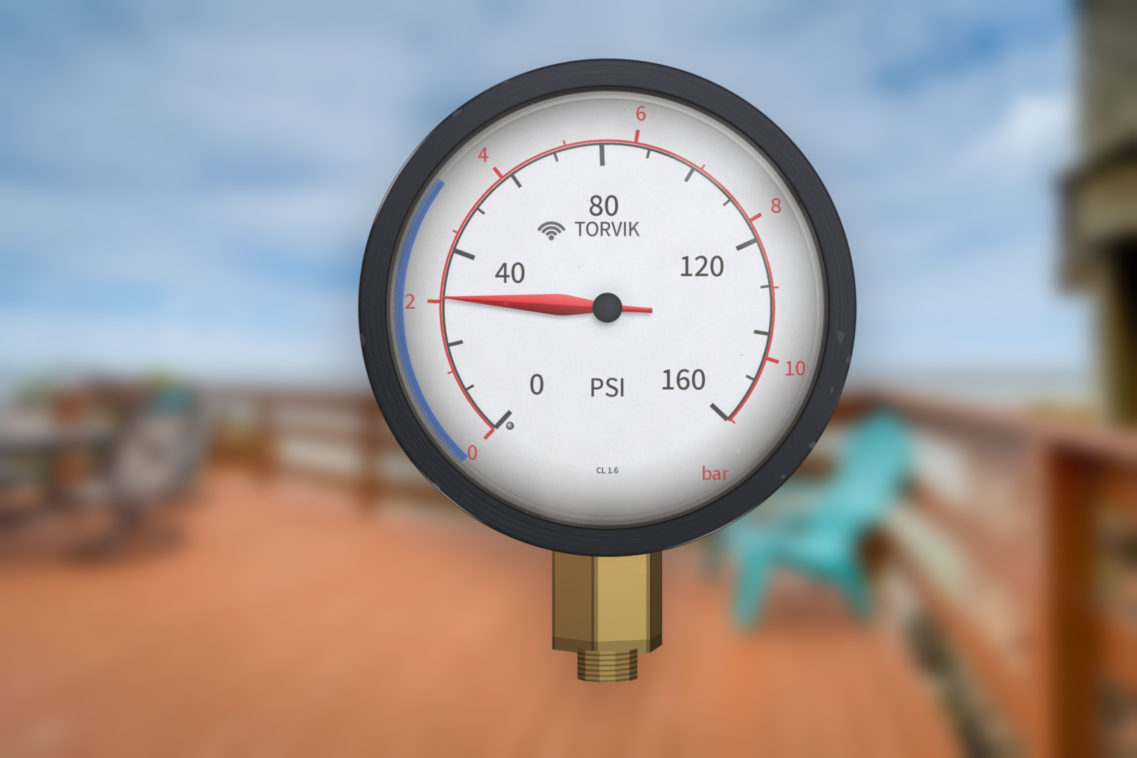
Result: 30
